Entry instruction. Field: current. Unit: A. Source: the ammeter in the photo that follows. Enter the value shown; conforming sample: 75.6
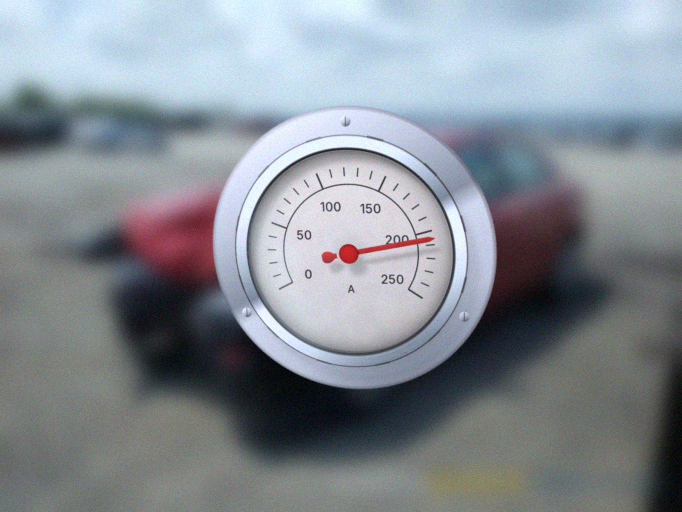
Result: 205
